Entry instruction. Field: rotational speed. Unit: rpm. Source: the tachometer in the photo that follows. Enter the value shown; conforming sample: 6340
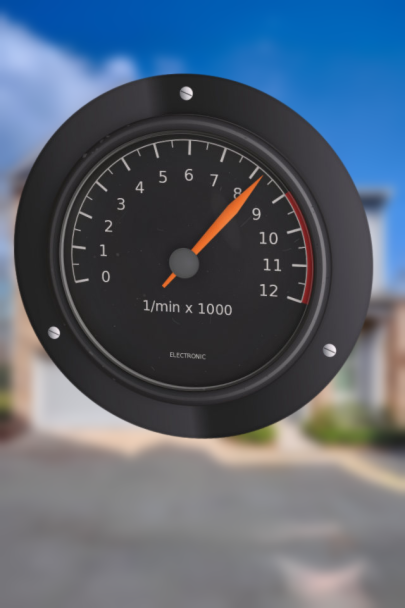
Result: 8250
